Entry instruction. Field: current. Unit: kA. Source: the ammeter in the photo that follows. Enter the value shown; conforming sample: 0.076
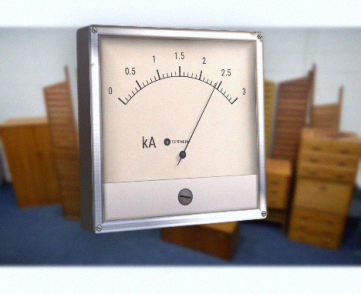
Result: 2.4
